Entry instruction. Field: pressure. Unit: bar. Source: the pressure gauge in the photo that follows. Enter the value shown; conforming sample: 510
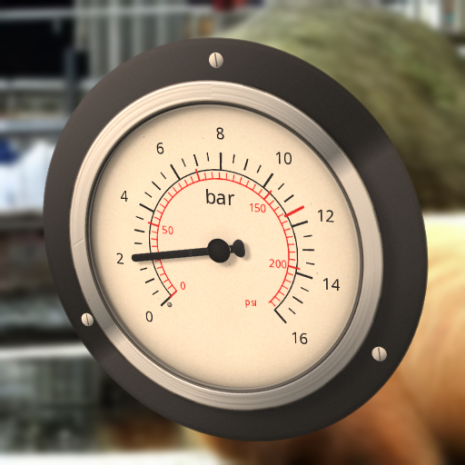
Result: 2
